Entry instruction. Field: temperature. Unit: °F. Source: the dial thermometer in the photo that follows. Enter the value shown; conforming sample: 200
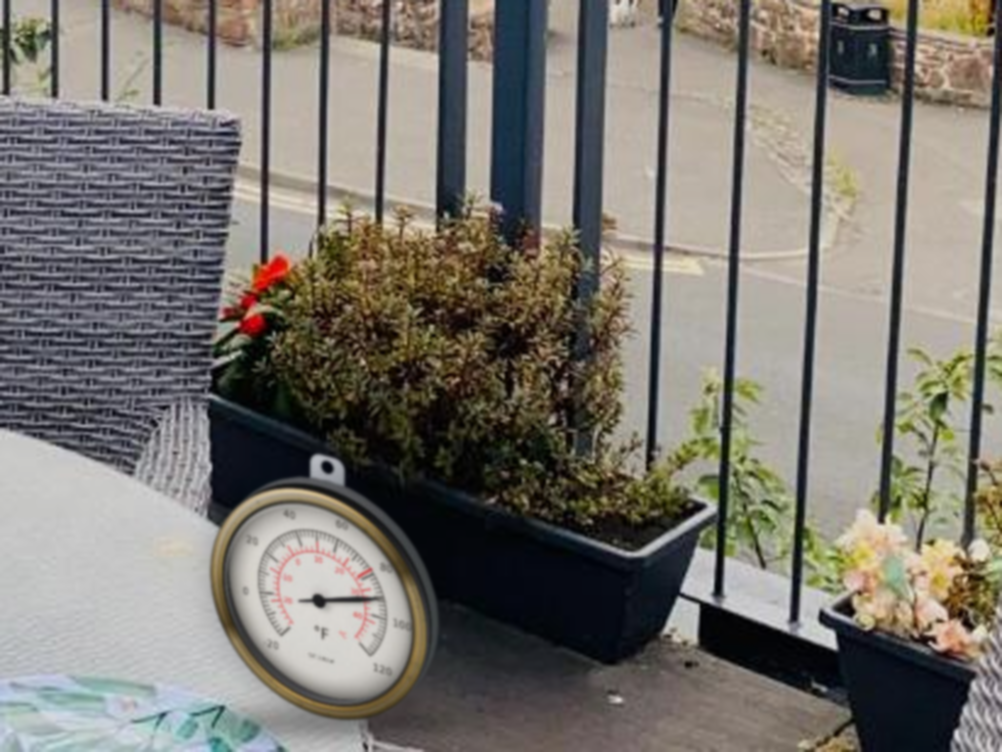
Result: 90
